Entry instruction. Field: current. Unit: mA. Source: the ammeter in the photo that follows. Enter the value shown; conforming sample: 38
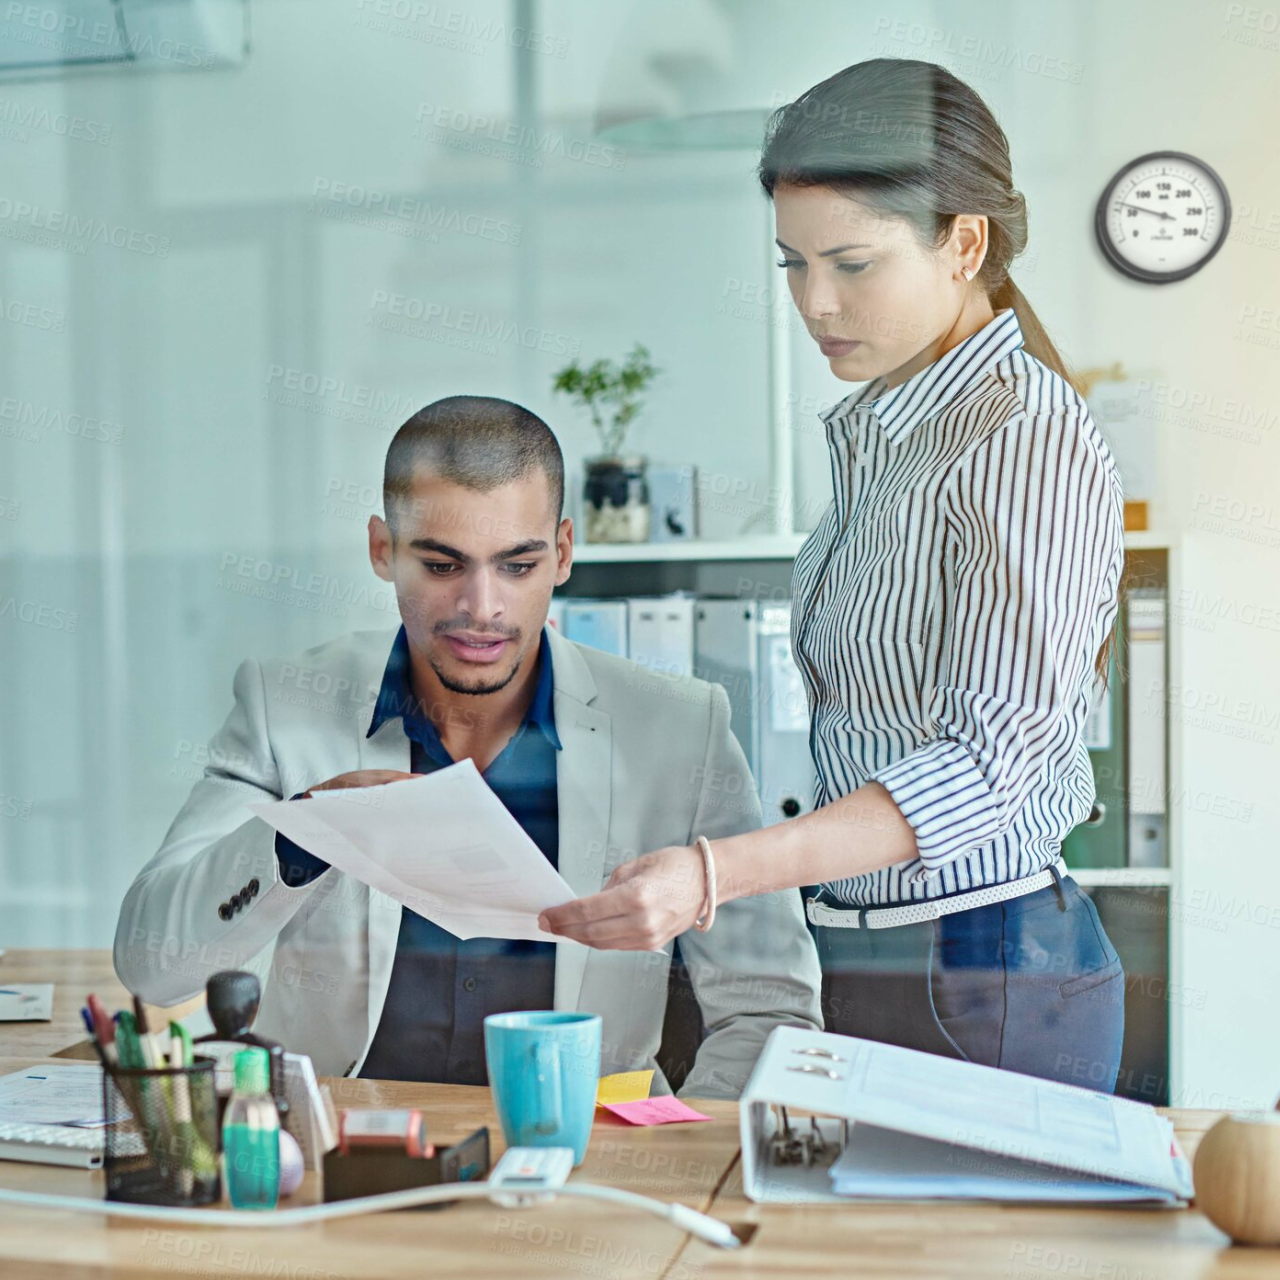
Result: 60
